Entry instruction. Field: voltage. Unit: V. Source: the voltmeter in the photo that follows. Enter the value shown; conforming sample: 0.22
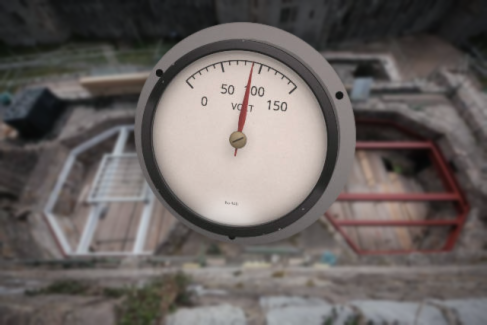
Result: 90
